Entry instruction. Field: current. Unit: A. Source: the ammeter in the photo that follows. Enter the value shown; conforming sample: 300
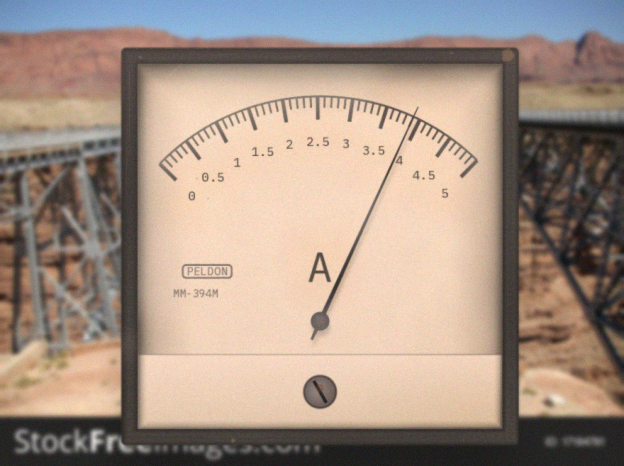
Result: 3.9
